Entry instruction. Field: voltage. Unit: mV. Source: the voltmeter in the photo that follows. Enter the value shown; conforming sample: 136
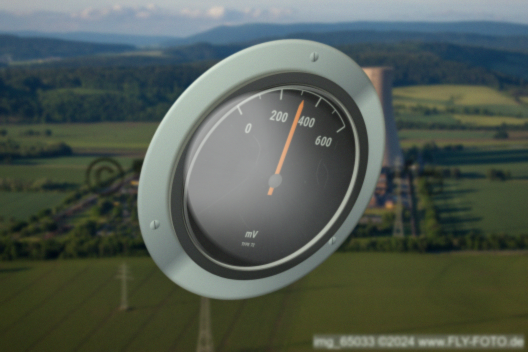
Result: 300
